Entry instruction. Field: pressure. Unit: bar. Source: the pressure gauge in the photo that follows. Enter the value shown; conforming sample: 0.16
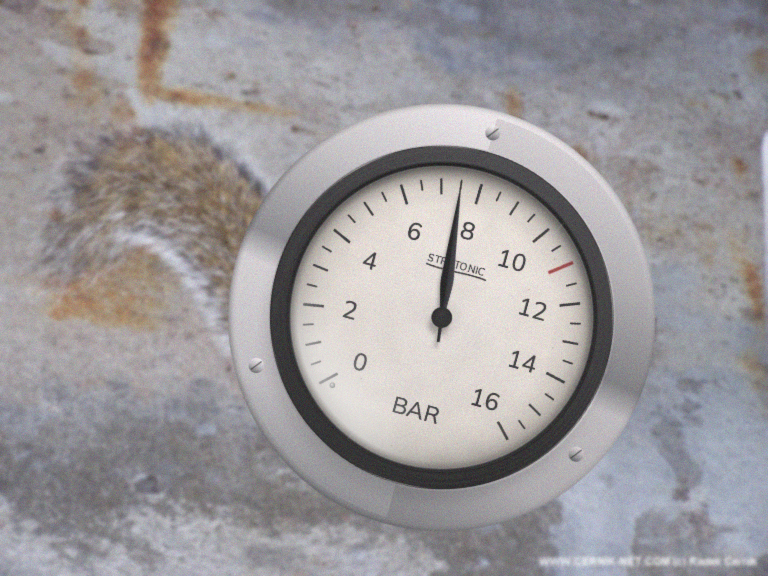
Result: 7.5
